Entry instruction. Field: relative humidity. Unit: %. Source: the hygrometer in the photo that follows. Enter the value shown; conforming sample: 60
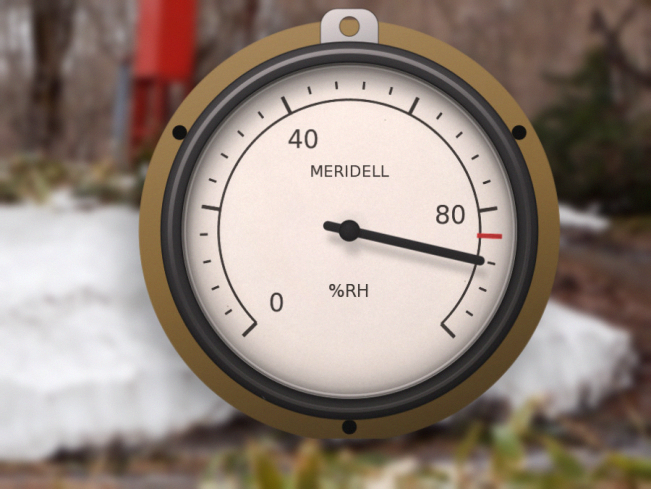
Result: 88
